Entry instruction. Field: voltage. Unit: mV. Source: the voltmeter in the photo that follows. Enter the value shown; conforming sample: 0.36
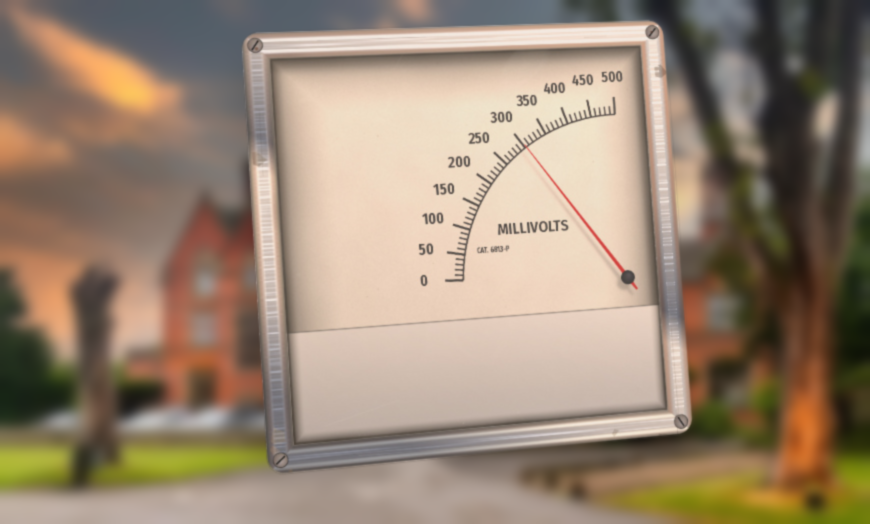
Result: 300
